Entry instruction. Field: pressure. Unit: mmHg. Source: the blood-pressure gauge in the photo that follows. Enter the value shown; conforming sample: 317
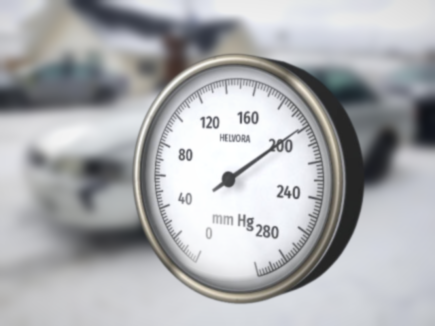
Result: 200
